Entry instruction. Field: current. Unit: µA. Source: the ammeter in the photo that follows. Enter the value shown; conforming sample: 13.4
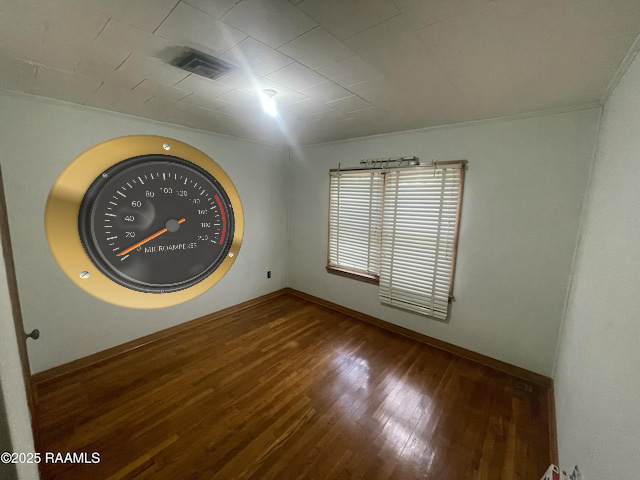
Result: 5
